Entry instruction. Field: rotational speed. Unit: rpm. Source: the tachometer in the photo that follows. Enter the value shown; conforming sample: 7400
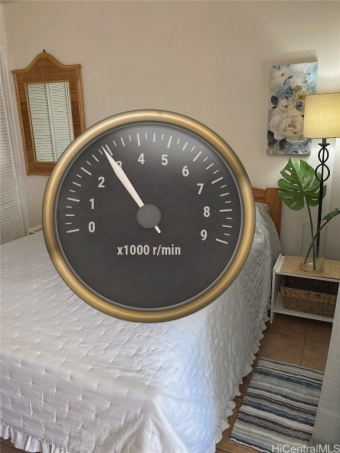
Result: 2875
